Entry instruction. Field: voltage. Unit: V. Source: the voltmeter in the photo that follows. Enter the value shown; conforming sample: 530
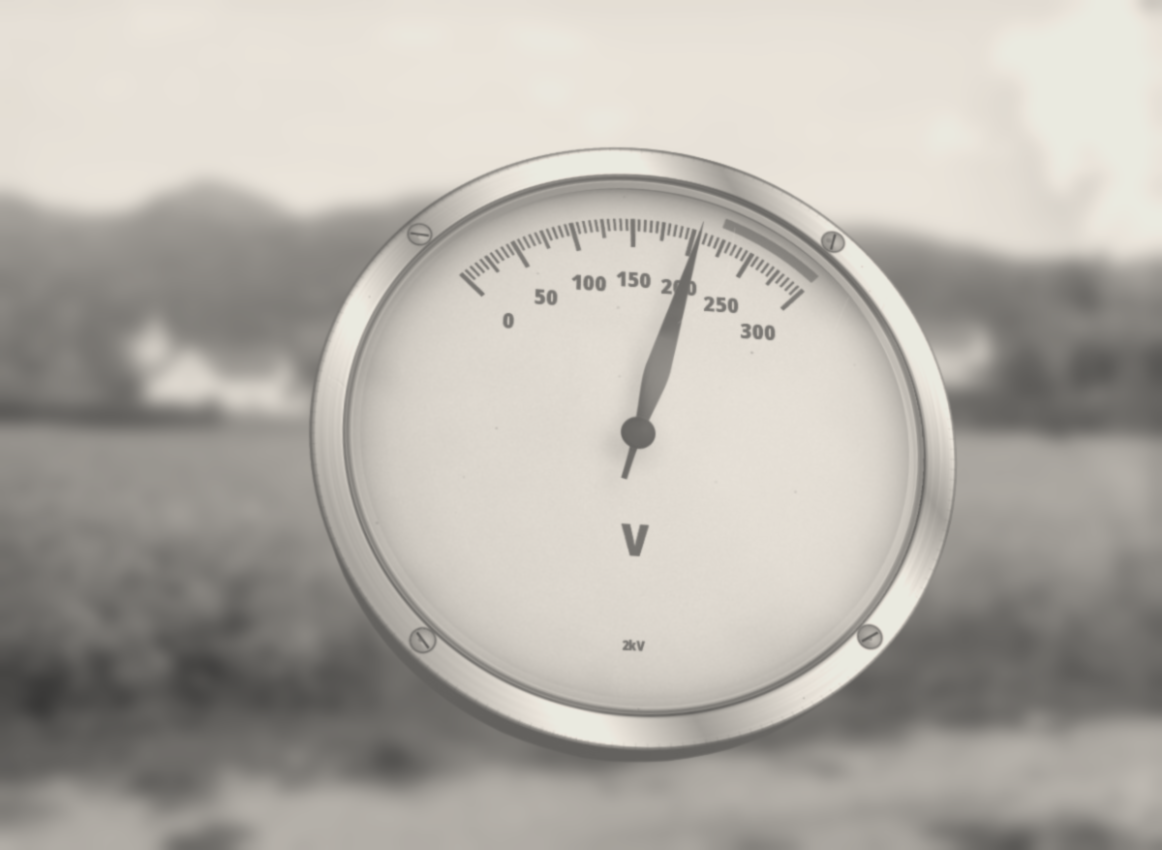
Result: 205
